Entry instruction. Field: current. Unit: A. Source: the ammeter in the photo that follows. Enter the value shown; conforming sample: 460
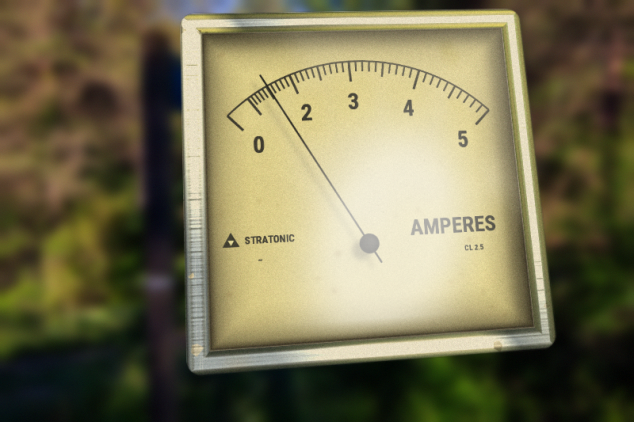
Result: 1.5
